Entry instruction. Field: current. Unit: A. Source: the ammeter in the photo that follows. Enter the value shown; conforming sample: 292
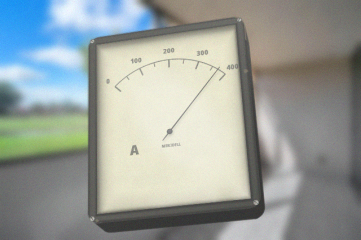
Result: 375
